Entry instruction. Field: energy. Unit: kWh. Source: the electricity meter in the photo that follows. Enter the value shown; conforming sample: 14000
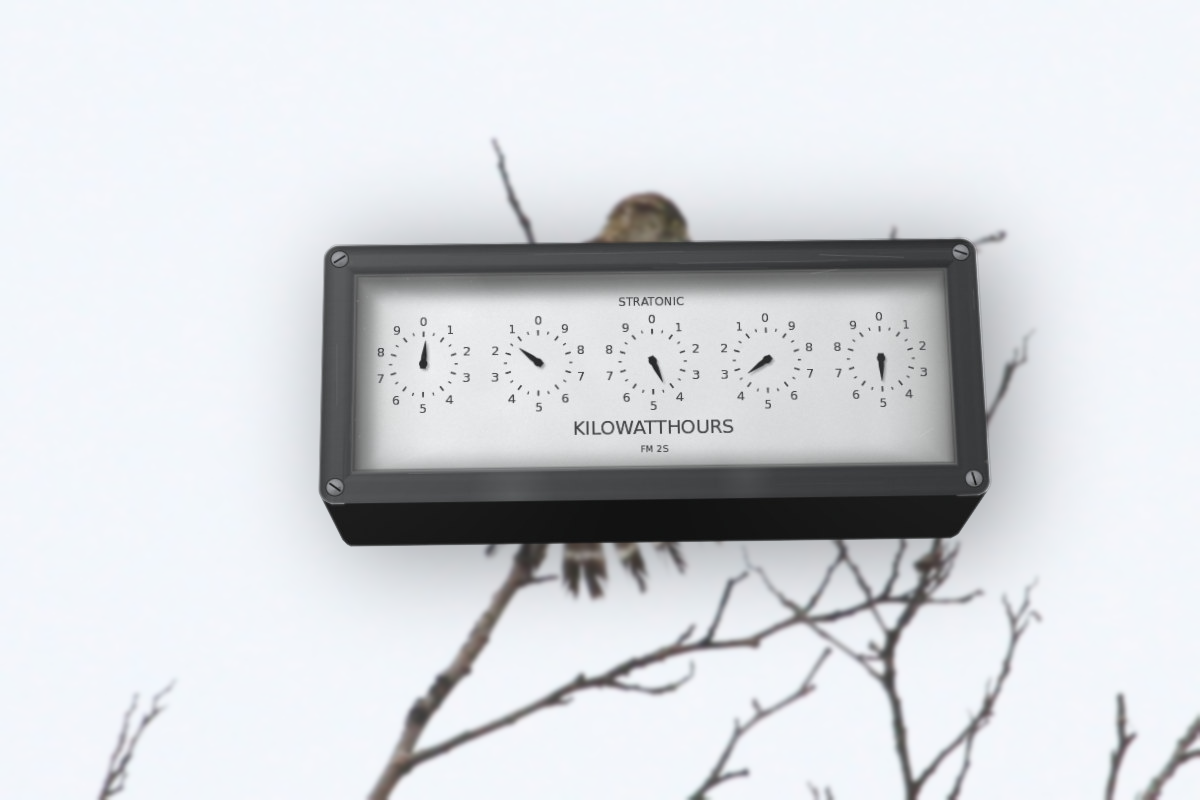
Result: 1435
